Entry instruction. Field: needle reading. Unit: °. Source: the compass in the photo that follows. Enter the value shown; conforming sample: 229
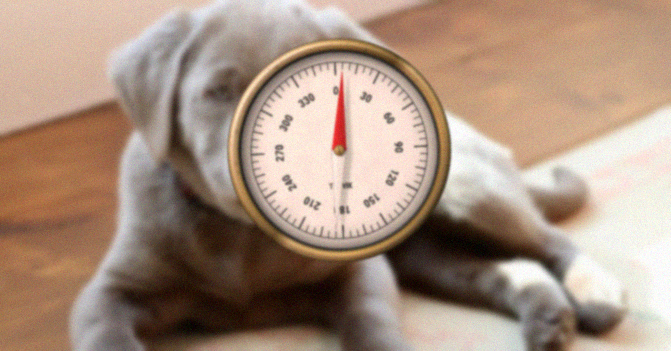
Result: 5
